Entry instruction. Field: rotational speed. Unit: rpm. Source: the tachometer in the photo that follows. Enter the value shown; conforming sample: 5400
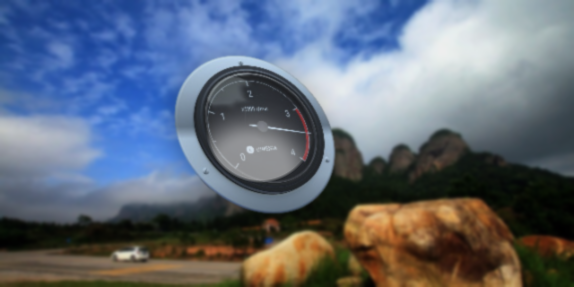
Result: 3500
